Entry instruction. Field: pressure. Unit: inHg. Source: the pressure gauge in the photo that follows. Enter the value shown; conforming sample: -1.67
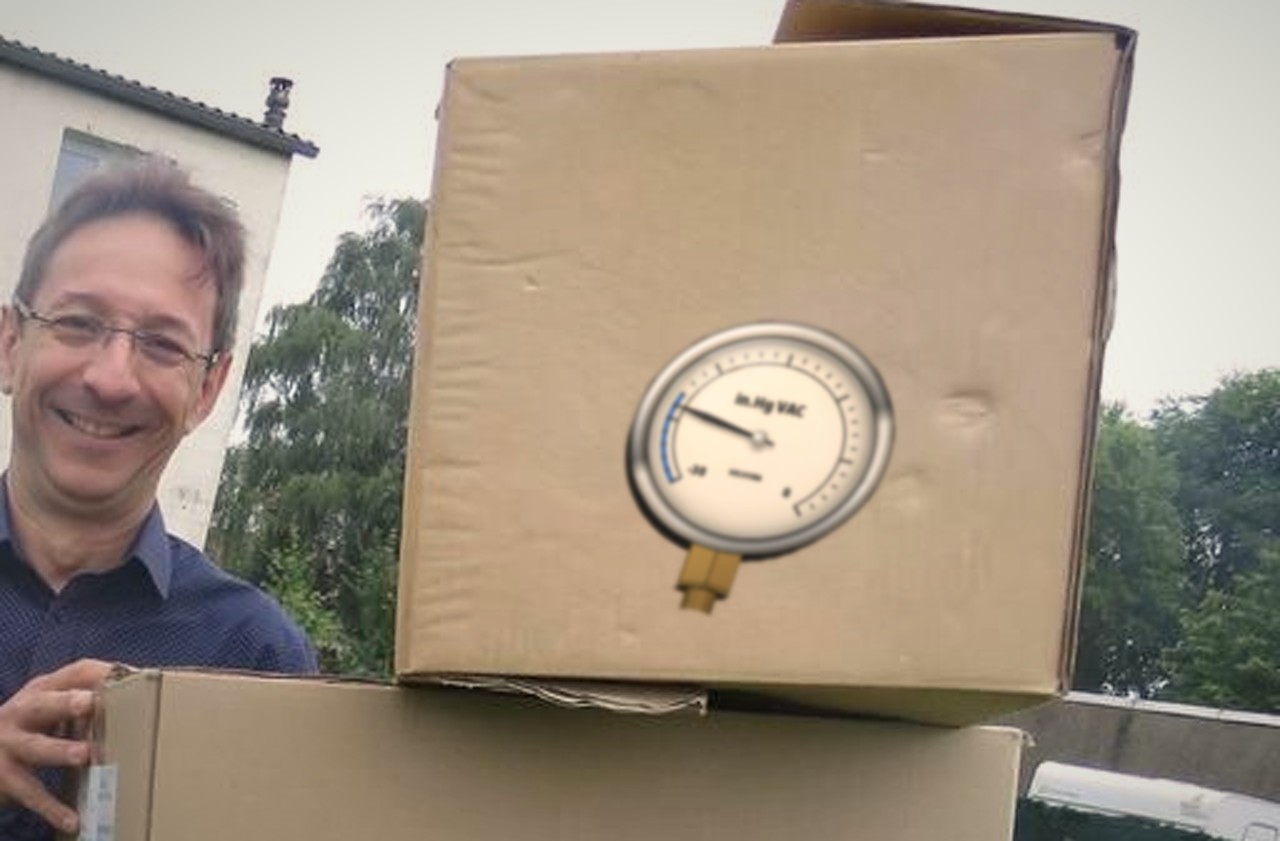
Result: -24
